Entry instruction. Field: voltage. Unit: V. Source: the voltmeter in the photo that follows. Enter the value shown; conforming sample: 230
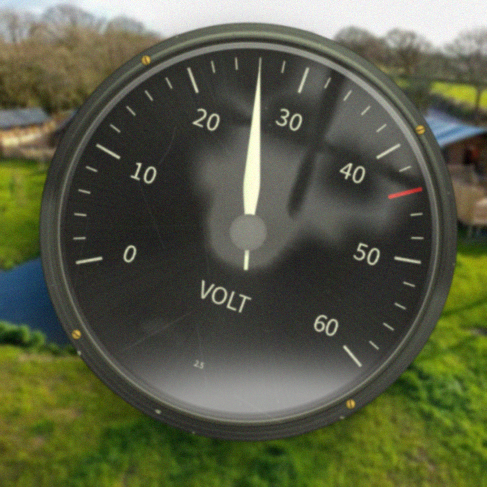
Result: 26
